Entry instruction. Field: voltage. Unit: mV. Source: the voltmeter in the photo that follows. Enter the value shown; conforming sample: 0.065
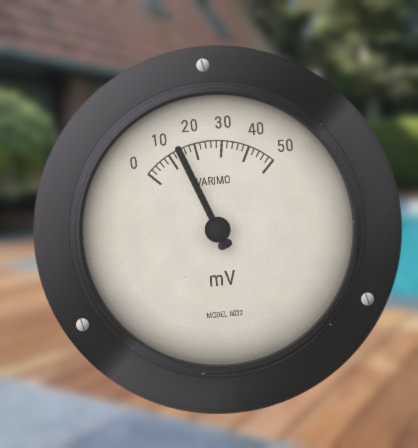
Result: 14
